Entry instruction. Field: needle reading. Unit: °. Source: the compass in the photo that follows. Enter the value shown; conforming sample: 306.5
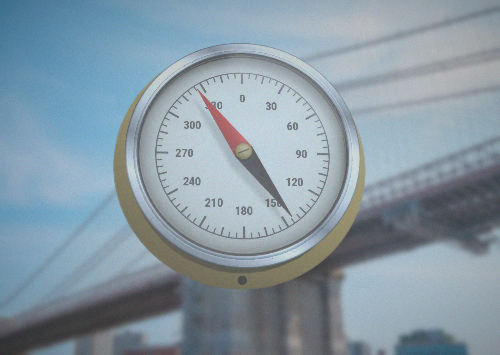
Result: 325
